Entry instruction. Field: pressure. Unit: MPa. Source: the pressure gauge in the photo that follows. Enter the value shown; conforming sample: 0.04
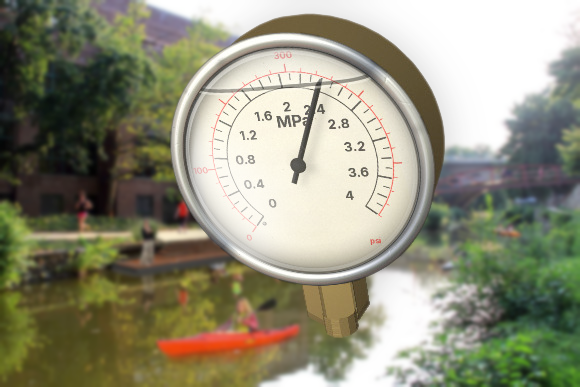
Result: 2.4
